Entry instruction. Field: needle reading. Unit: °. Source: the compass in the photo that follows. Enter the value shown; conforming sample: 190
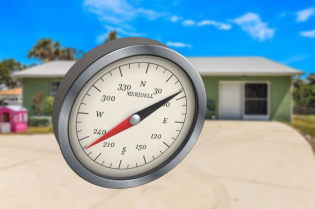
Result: 230
